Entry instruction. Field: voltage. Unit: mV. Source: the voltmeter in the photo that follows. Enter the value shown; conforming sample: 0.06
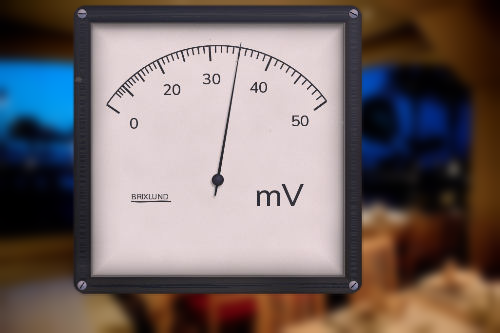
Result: 35
